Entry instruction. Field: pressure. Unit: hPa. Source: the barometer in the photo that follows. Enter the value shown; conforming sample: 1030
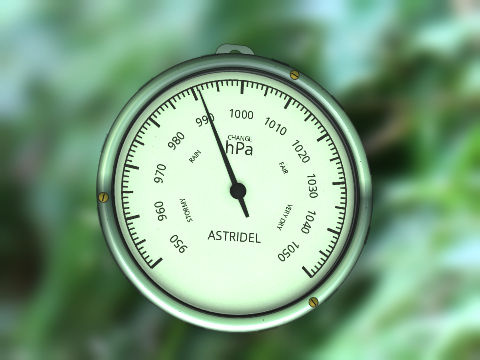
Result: 991
